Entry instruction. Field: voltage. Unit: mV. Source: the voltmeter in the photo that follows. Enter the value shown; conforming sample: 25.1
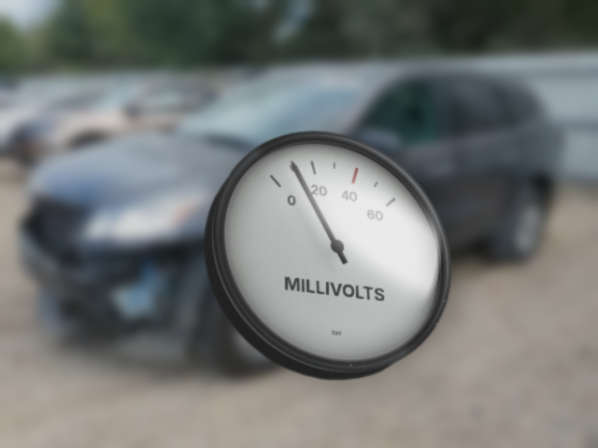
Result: 10
